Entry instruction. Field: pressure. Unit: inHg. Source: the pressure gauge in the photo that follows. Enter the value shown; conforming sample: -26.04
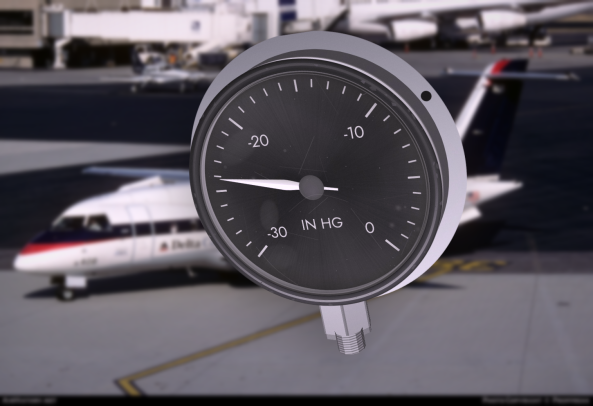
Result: -24
